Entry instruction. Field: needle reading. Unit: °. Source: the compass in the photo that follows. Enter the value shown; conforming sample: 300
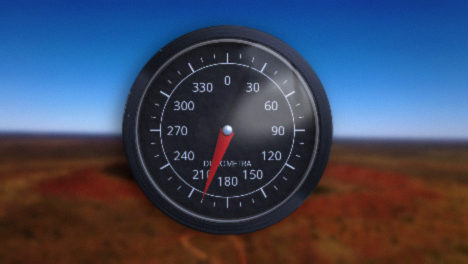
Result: 200
